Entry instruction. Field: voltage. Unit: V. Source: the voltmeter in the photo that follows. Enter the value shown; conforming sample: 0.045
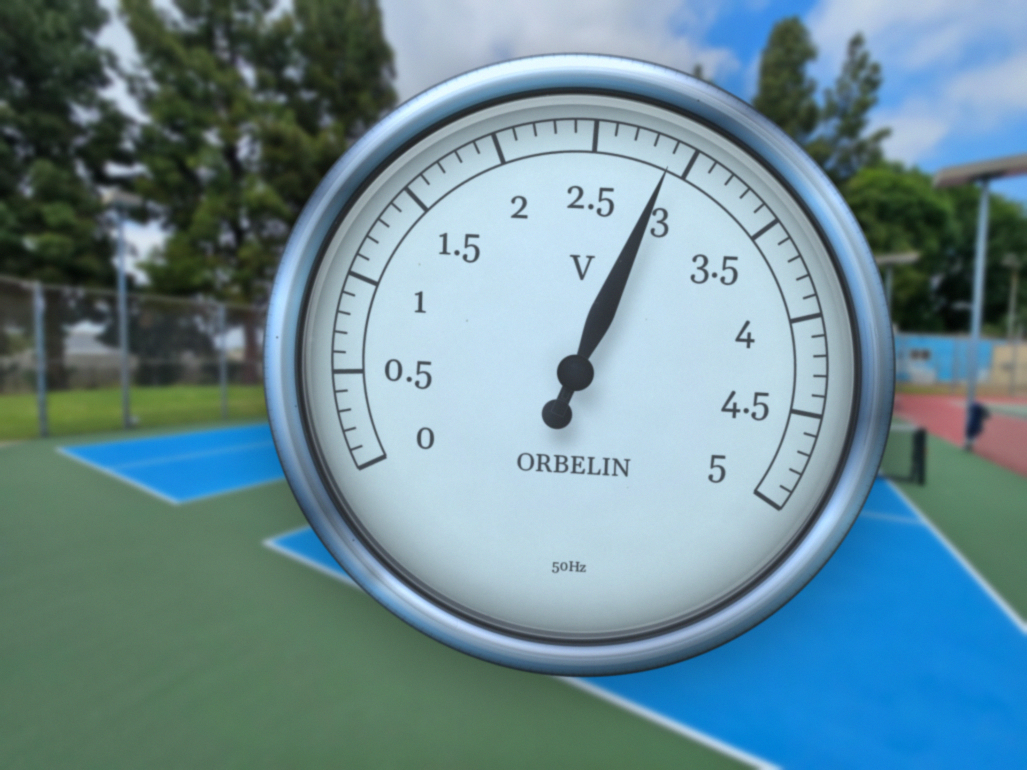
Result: 2.9
